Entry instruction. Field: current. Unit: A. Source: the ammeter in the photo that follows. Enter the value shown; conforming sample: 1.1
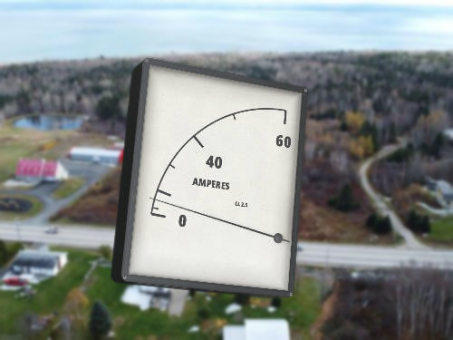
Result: 15
